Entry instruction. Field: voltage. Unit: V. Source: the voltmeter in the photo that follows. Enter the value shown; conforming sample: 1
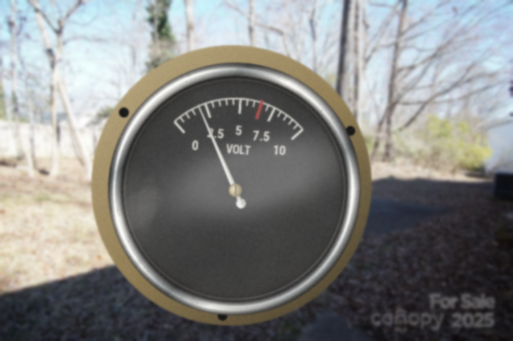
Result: 2
